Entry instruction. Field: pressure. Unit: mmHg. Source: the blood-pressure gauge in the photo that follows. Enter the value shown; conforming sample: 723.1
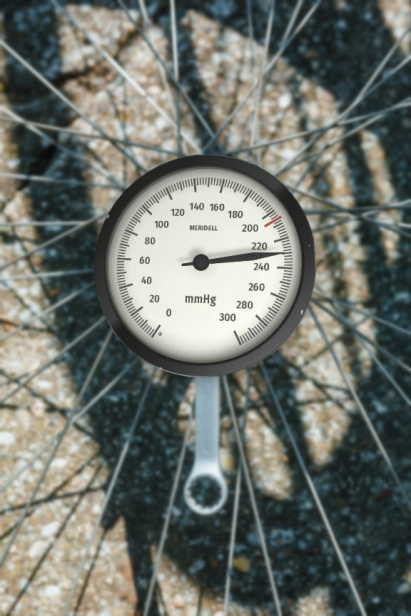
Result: 230
